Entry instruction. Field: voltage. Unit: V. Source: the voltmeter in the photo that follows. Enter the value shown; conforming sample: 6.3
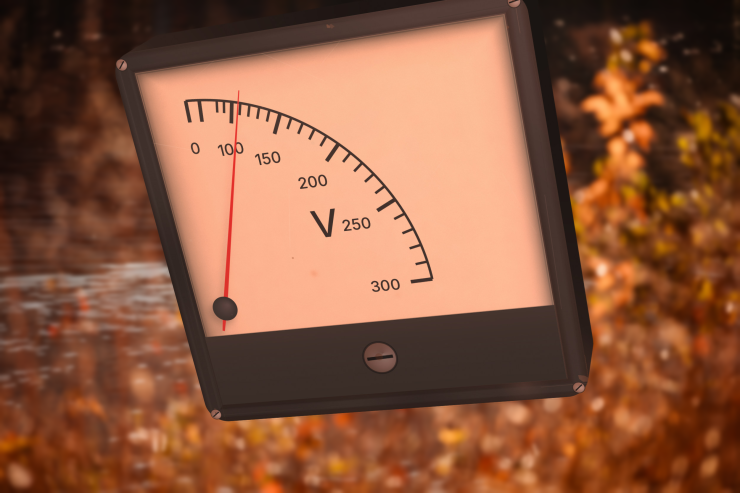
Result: 110
